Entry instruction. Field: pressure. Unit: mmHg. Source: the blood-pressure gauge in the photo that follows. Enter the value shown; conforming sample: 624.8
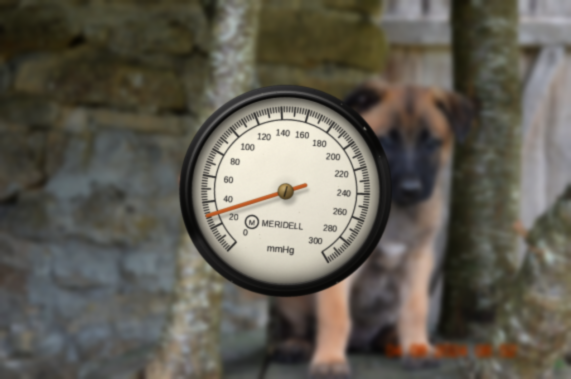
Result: 30
